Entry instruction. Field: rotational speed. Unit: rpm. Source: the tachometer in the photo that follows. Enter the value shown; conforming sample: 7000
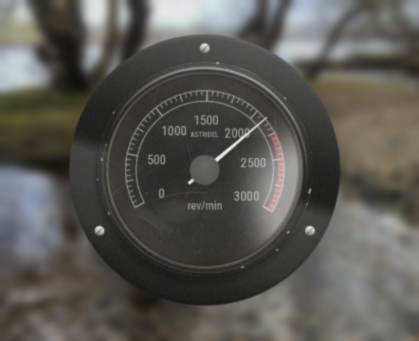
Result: 2100
